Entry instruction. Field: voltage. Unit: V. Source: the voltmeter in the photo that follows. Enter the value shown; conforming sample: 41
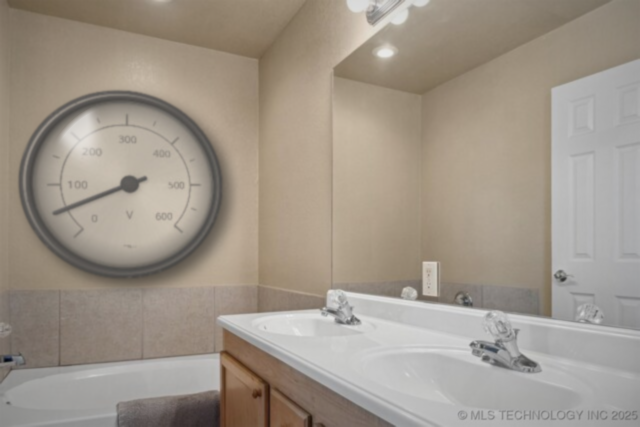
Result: 50
